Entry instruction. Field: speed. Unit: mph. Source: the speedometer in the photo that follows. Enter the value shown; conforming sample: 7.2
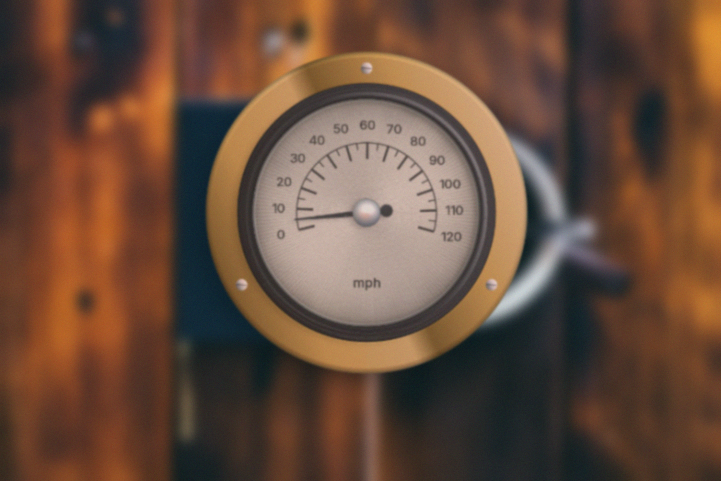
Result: 5
